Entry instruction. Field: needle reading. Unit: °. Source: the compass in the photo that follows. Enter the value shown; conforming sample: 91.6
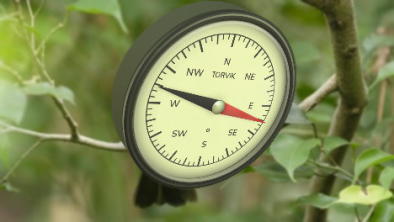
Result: 105
